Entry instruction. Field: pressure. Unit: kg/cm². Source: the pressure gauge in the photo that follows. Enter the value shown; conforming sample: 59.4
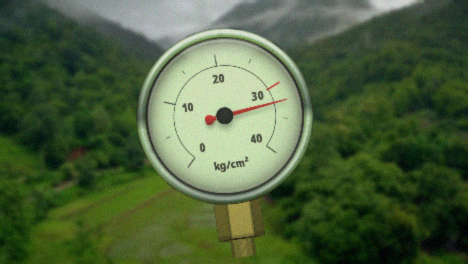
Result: 32.5
